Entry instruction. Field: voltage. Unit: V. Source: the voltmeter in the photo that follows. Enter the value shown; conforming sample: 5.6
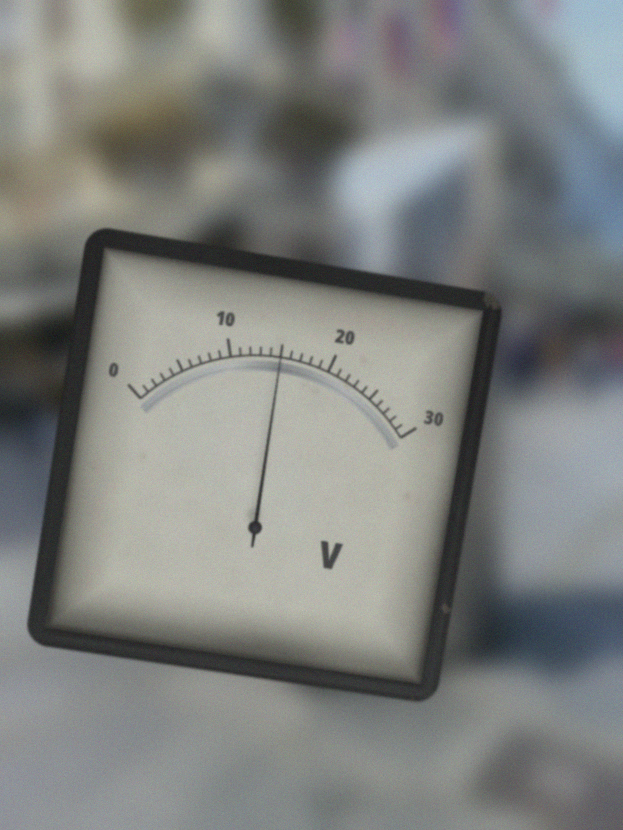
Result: 15
